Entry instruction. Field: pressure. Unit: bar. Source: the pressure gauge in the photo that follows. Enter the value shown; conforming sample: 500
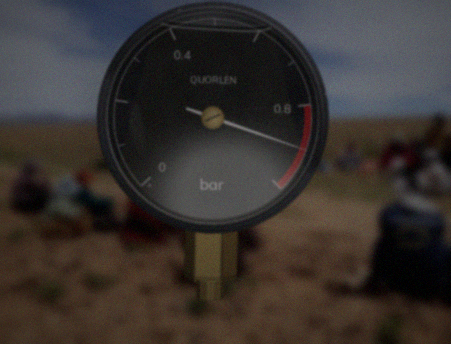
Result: 0.9
